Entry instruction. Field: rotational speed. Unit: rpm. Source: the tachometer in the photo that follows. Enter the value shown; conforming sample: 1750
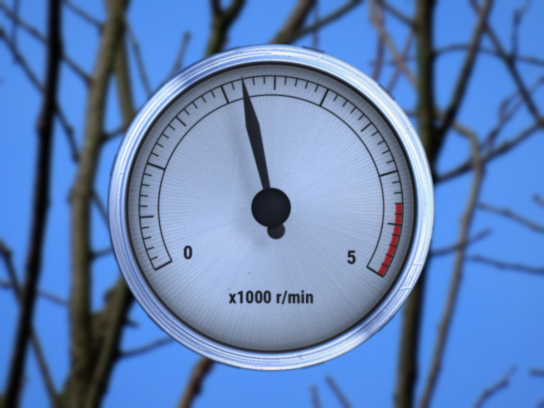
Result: 2200
